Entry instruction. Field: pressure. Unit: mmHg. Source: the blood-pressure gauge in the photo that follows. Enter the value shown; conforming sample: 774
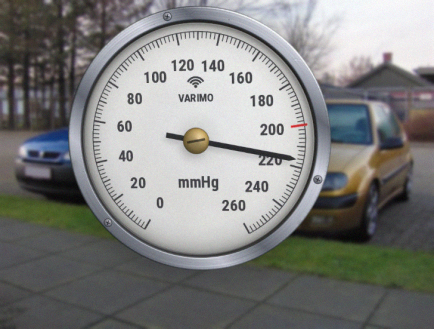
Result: 216
